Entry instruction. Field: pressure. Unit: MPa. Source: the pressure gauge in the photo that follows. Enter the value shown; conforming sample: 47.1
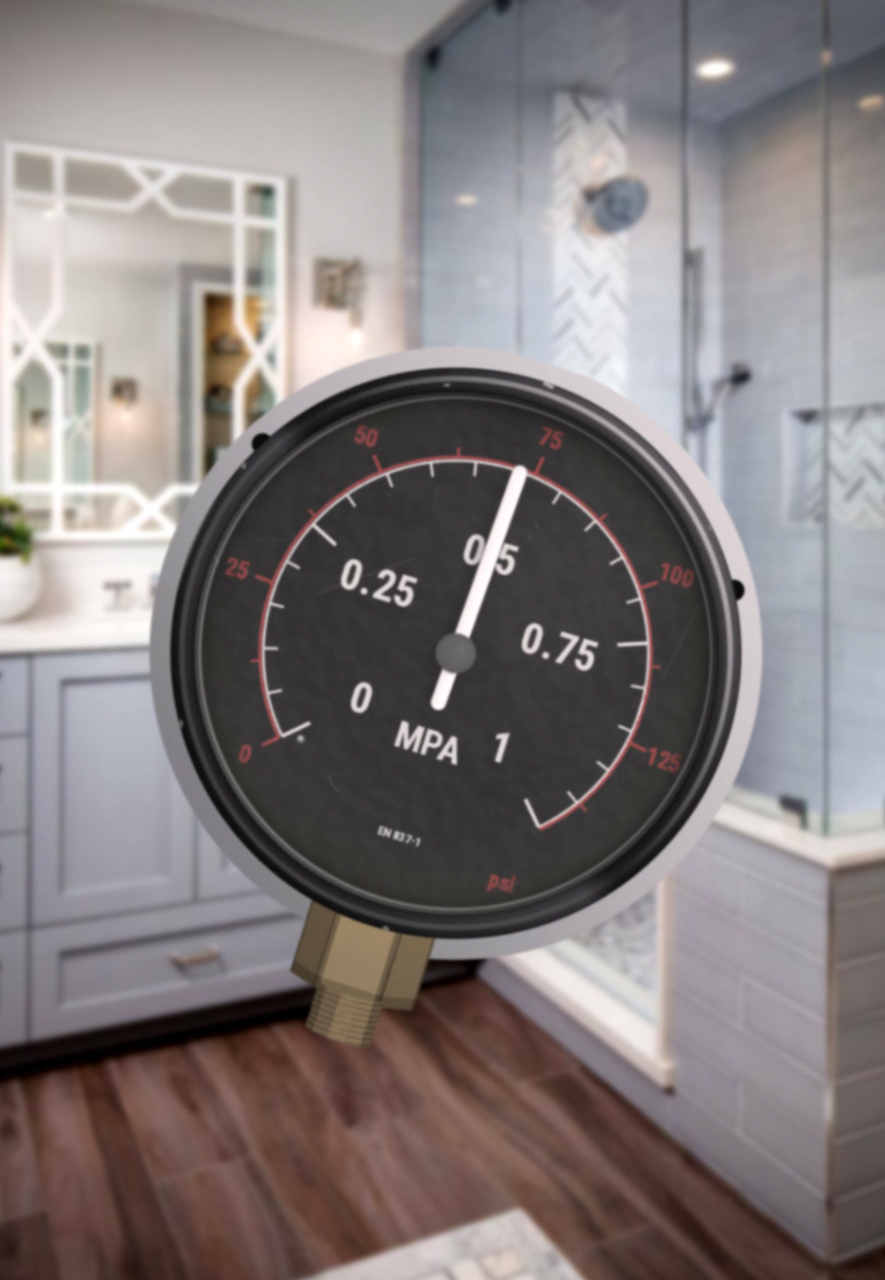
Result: 0.5
